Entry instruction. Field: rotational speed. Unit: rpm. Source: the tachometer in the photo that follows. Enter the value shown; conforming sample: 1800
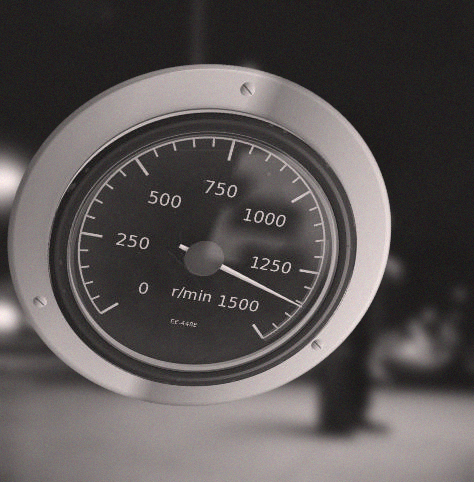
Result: 1350
